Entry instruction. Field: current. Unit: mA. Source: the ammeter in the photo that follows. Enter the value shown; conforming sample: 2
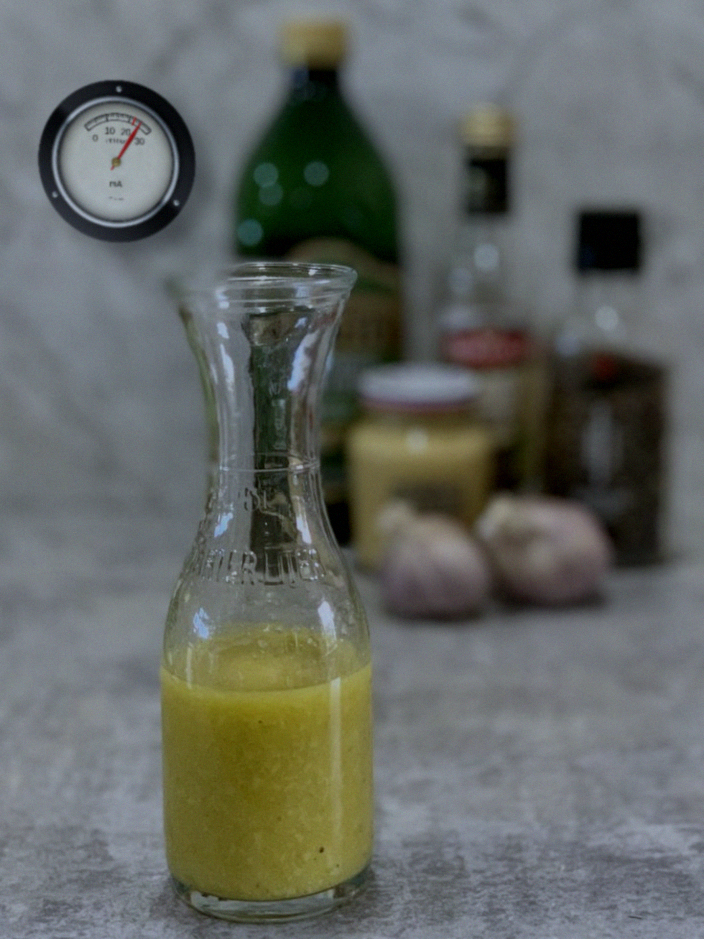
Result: 25
